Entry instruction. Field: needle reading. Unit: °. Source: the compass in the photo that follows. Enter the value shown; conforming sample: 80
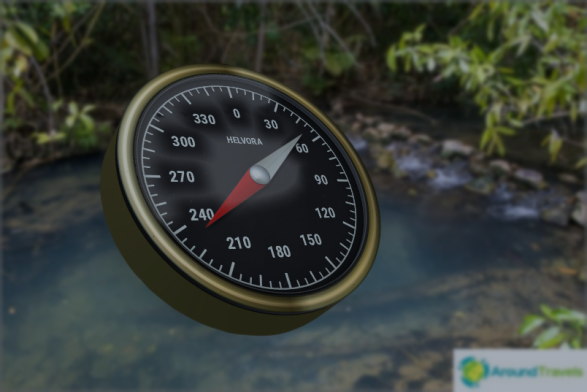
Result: 232.5
